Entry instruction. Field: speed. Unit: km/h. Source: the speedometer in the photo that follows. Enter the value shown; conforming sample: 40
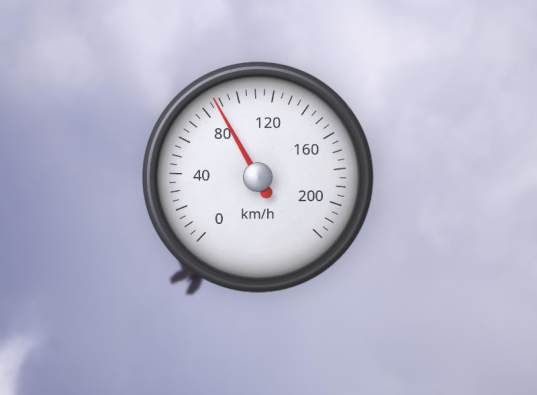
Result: 87.5
